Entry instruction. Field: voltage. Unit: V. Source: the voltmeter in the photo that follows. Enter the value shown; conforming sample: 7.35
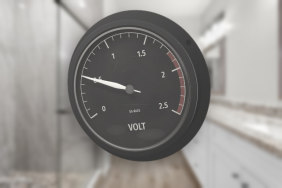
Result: 0.5
